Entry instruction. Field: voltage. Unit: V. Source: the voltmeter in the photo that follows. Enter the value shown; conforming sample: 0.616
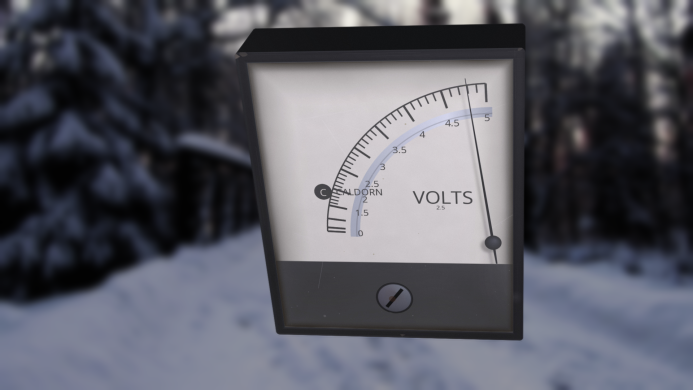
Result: 4.8
